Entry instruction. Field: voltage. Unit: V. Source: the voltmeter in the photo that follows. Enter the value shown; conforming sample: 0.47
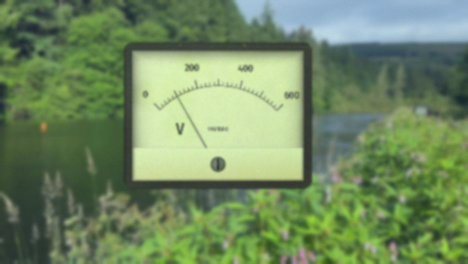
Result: 100
